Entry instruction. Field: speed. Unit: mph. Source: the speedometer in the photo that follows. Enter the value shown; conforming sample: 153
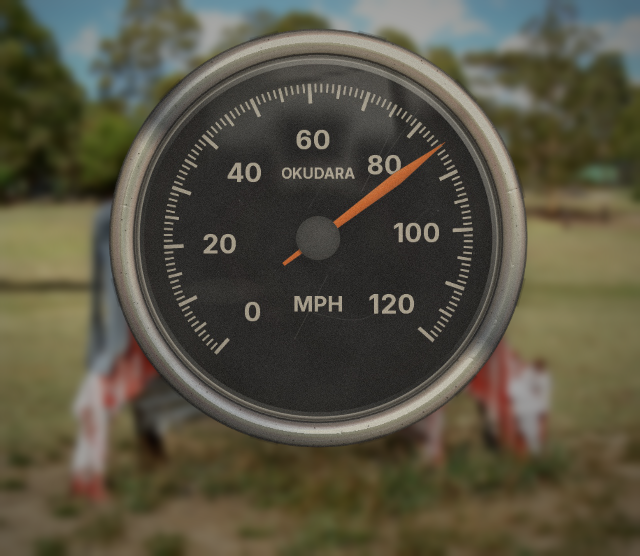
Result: 85
